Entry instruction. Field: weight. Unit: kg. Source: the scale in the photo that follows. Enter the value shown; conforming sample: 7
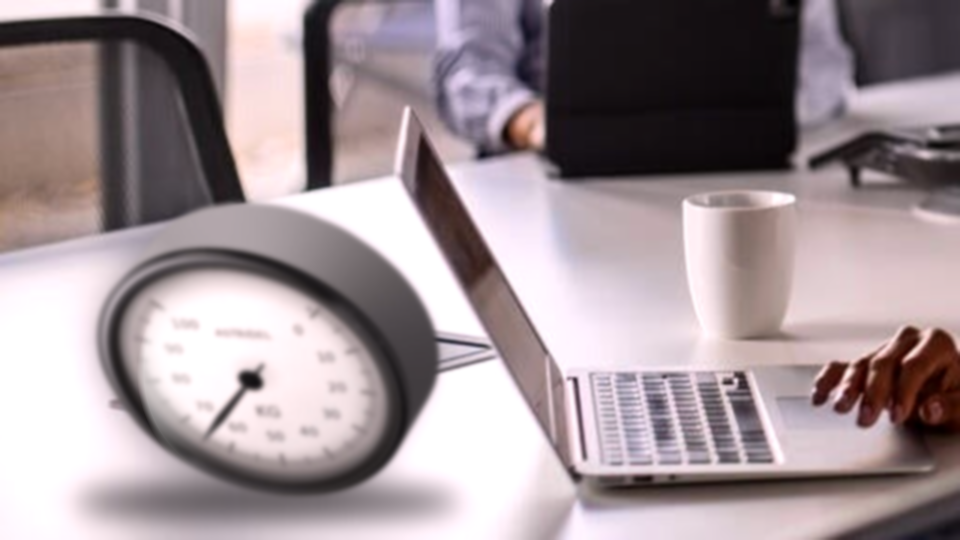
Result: 65
